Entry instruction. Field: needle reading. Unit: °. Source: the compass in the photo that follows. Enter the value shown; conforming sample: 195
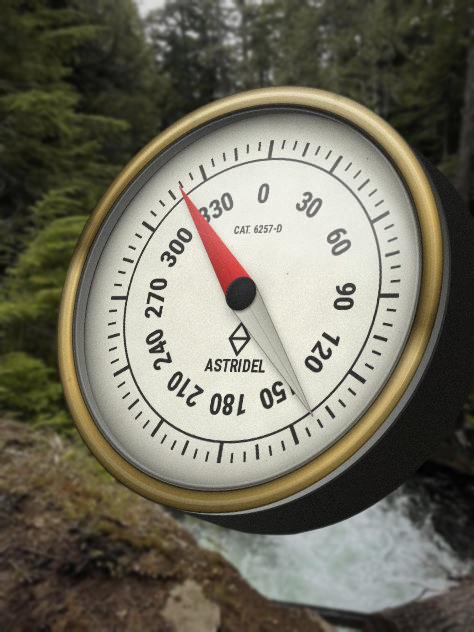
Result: 320
